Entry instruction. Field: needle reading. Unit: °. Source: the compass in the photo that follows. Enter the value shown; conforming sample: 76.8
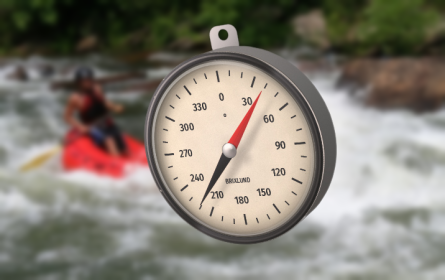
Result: 40
